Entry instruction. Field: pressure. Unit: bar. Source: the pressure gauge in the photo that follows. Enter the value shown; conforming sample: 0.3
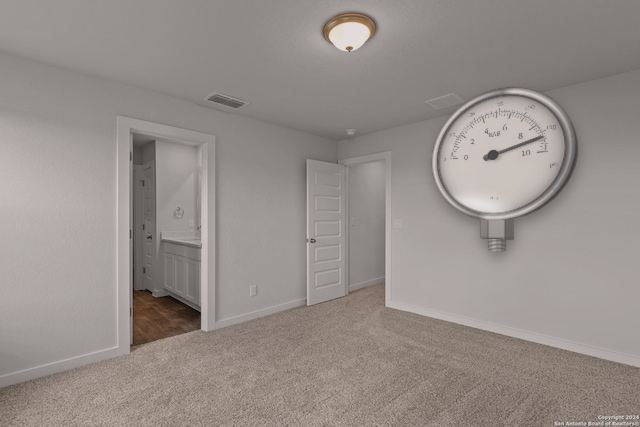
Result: 9
